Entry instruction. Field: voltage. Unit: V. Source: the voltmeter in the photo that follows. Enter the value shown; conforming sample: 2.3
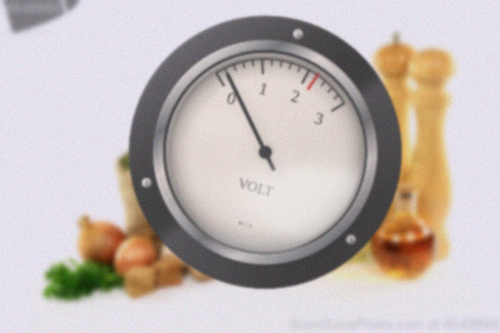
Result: 0.2
